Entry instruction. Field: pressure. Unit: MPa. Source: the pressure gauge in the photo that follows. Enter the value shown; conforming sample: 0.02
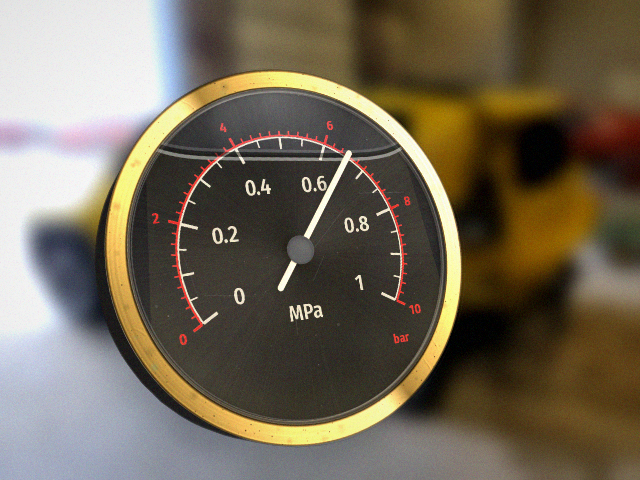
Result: 0.65
